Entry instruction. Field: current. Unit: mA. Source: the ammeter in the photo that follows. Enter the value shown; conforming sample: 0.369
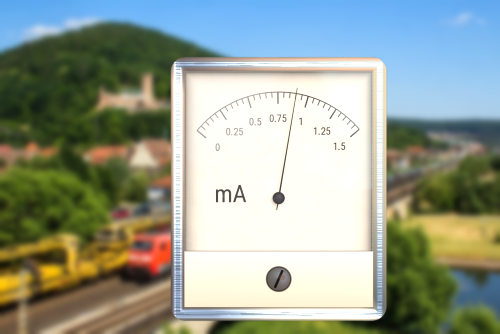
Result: 0.9
